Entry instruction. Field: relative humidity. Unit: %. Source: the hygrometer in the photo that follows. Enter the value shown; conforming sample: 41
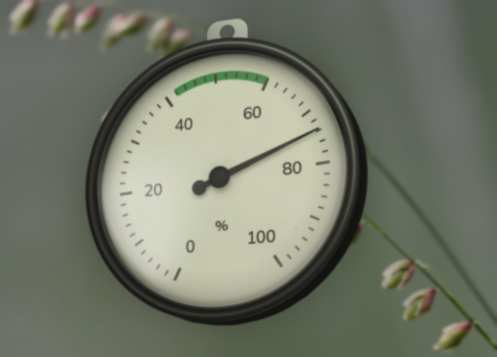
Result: 74
